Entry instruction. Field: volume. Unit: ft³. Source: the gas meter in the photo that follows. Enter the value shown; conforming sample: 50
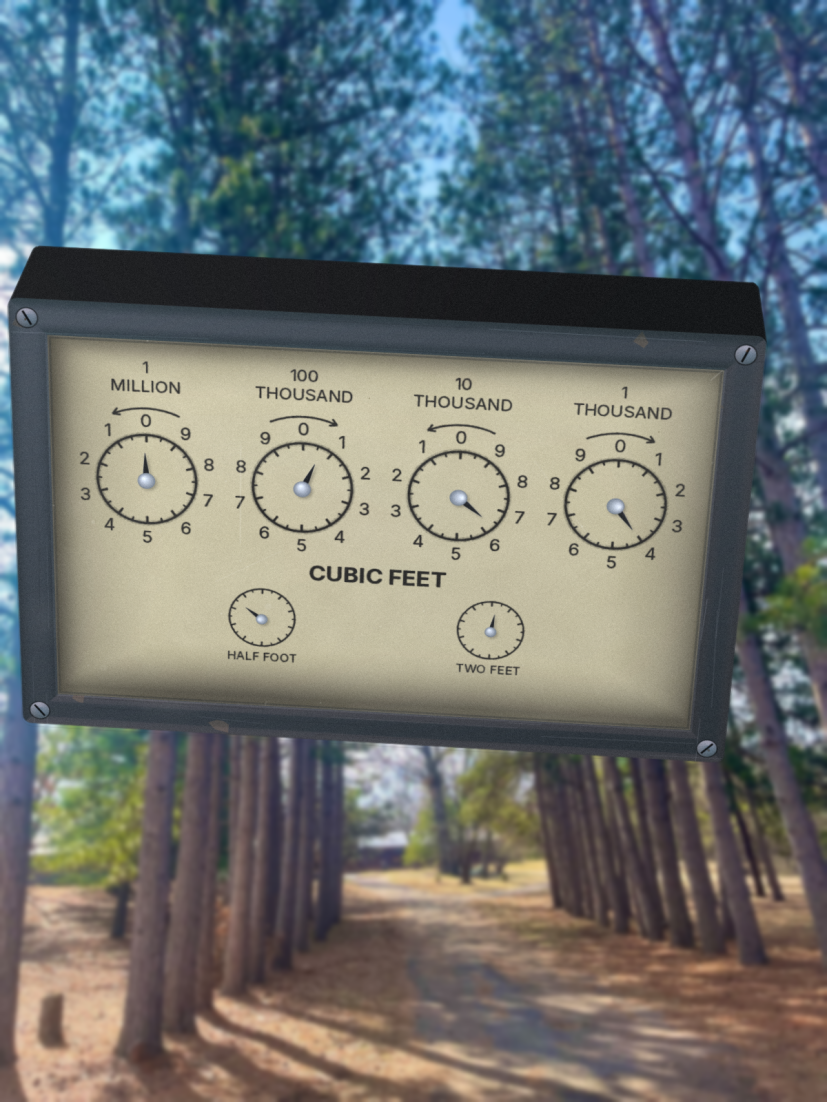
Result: 6400
